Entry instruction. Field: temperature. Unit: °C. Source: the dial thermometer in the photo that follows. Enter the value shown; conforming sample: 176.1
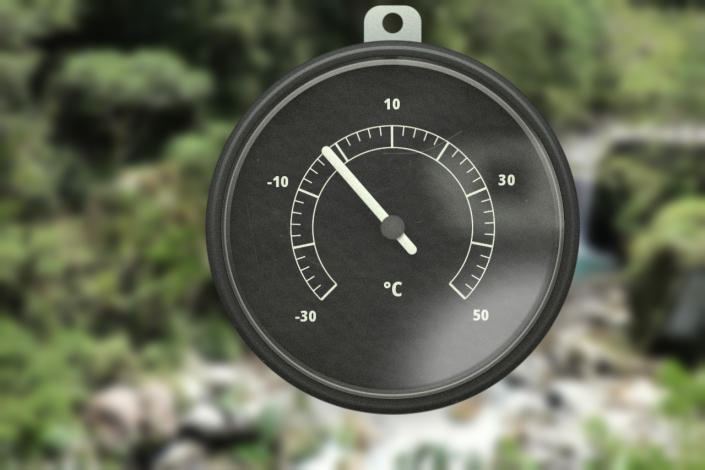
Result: -2
